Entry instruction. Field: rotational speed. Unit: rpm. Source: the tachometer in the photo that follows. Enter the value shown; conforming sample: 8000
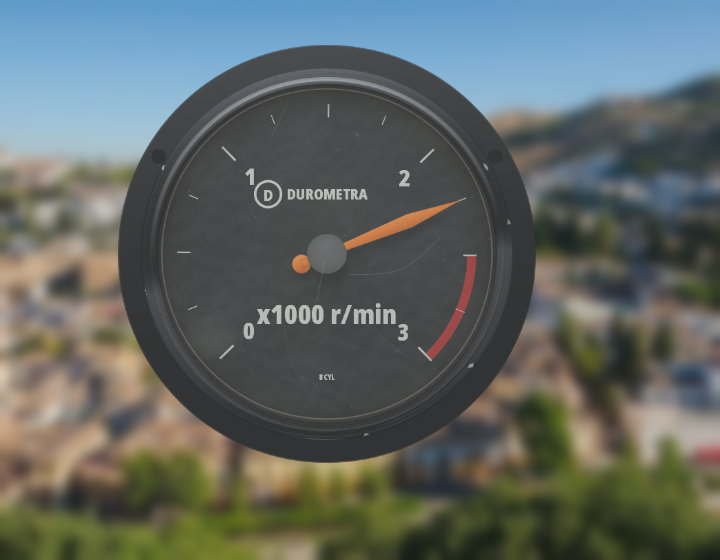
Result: 2250
